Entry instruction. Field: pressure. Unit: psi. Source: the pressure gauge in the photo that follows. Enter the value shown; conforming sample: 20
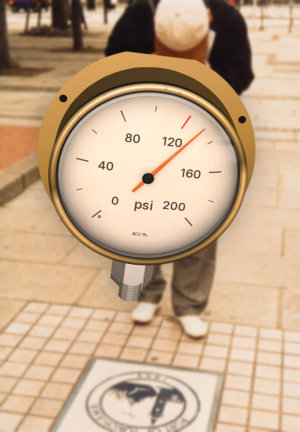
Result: 130
